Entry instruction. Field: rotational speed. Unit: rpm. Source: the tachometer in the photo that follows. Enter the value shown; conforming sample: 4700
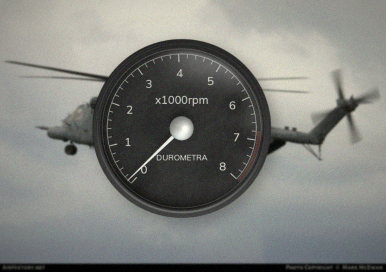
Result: 100
